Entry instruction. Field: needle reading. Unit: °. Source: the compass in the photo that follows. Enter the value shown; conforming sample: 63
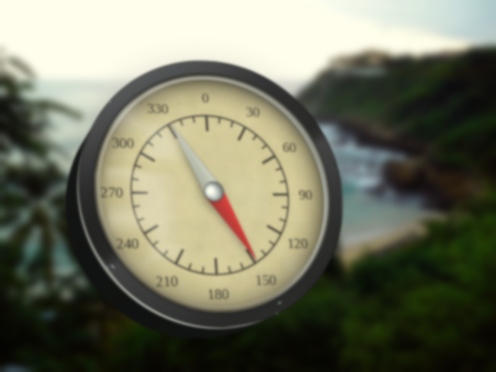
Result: 150
